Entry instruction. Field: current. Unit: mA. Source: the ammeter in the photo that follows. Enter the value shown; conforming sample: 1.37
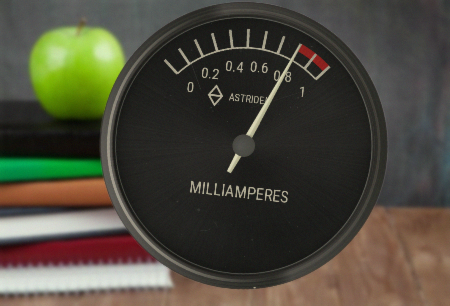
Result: 0.8
